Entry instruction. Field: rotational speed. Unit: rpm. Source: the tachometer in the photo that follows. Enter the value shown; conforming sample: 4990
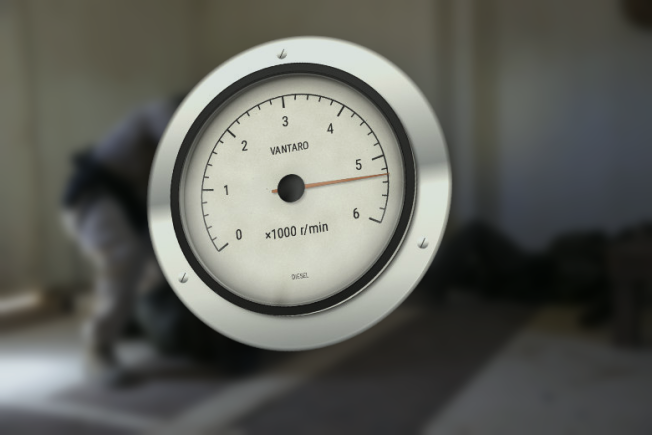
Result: 5300
